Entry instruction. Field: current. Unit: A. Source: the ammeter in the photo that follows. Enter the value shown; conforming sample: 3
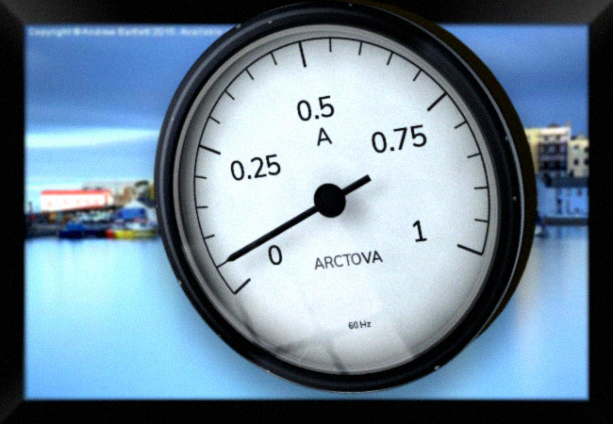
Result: 0.05
